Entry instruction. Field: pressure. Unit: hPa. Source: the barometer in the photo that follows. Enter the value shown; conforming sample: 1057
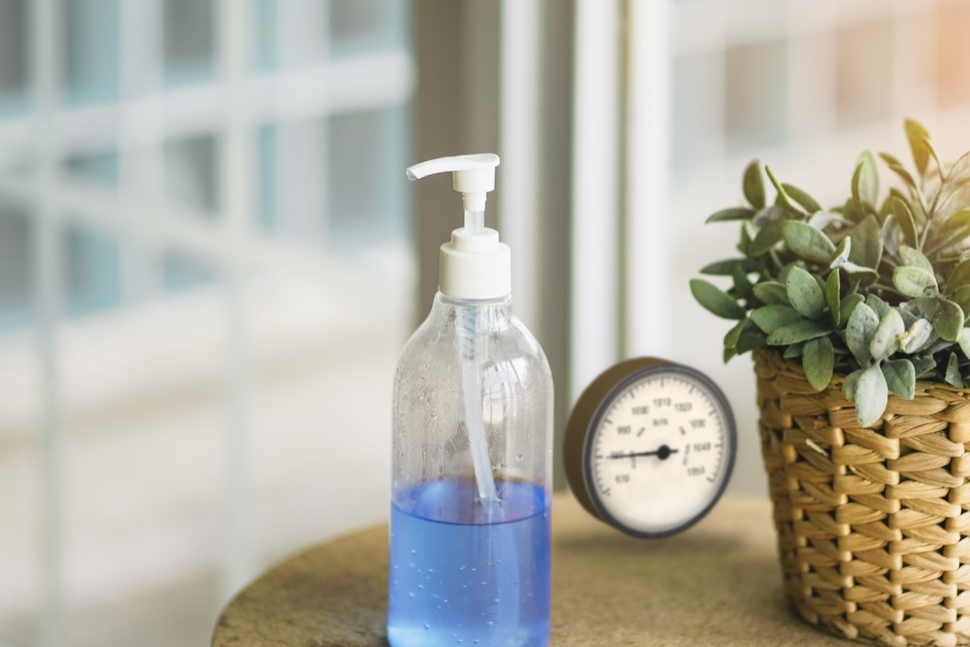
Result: 980
